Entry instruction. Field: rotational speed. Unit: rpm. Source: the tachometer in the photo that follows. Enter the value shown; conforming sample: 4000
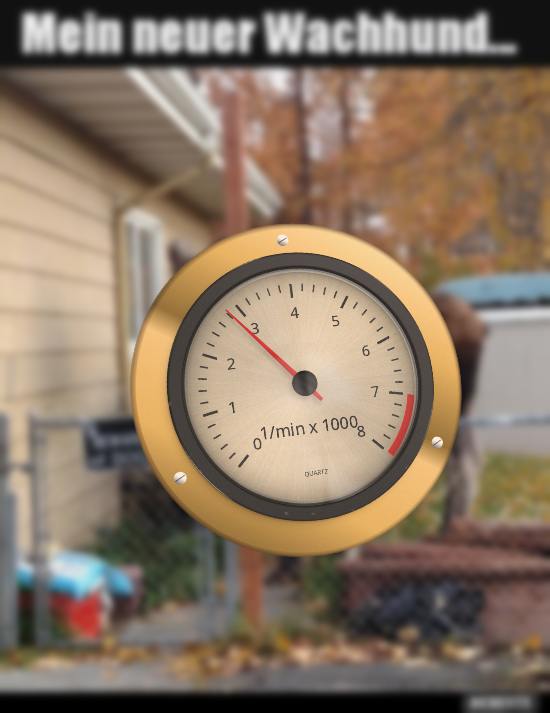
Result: 2800
